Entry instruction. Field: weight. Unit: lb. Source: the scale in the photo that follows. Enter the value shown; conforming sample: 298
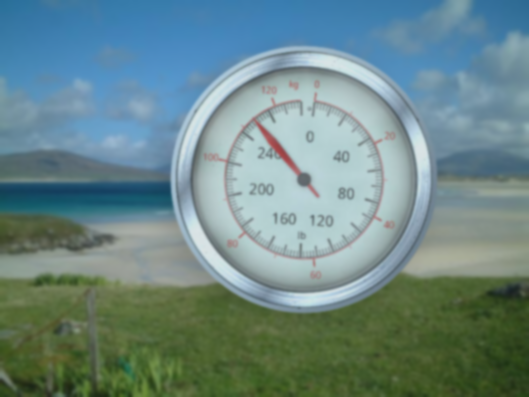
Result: 250
